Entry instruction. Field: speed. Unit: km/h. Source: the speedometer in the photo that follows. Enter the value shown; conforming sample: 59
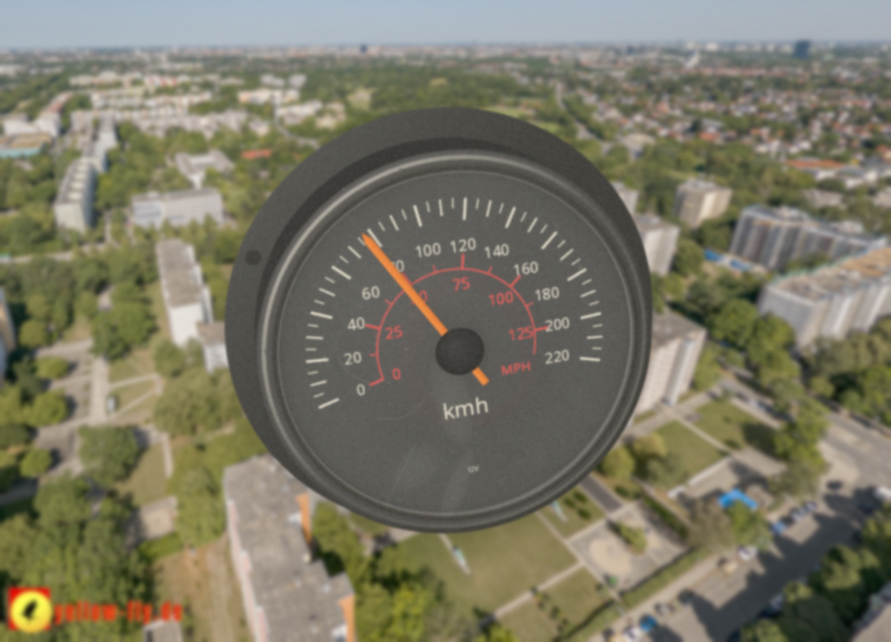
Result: 77.5
